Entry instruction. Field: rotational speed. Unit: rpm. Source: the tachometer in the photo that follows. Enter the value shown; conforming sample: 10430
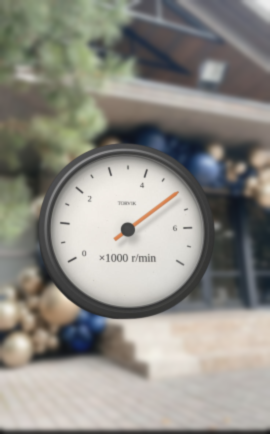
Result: 5000
